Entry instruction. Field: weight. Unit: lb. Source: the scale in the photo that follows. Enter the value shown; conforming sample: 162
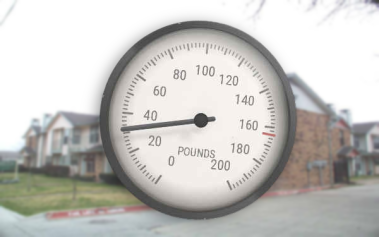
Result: 32
